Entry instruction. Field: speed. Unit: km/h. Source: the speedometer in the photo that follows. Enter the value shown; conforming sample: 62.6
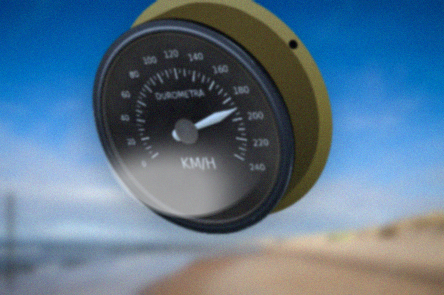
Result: 190
